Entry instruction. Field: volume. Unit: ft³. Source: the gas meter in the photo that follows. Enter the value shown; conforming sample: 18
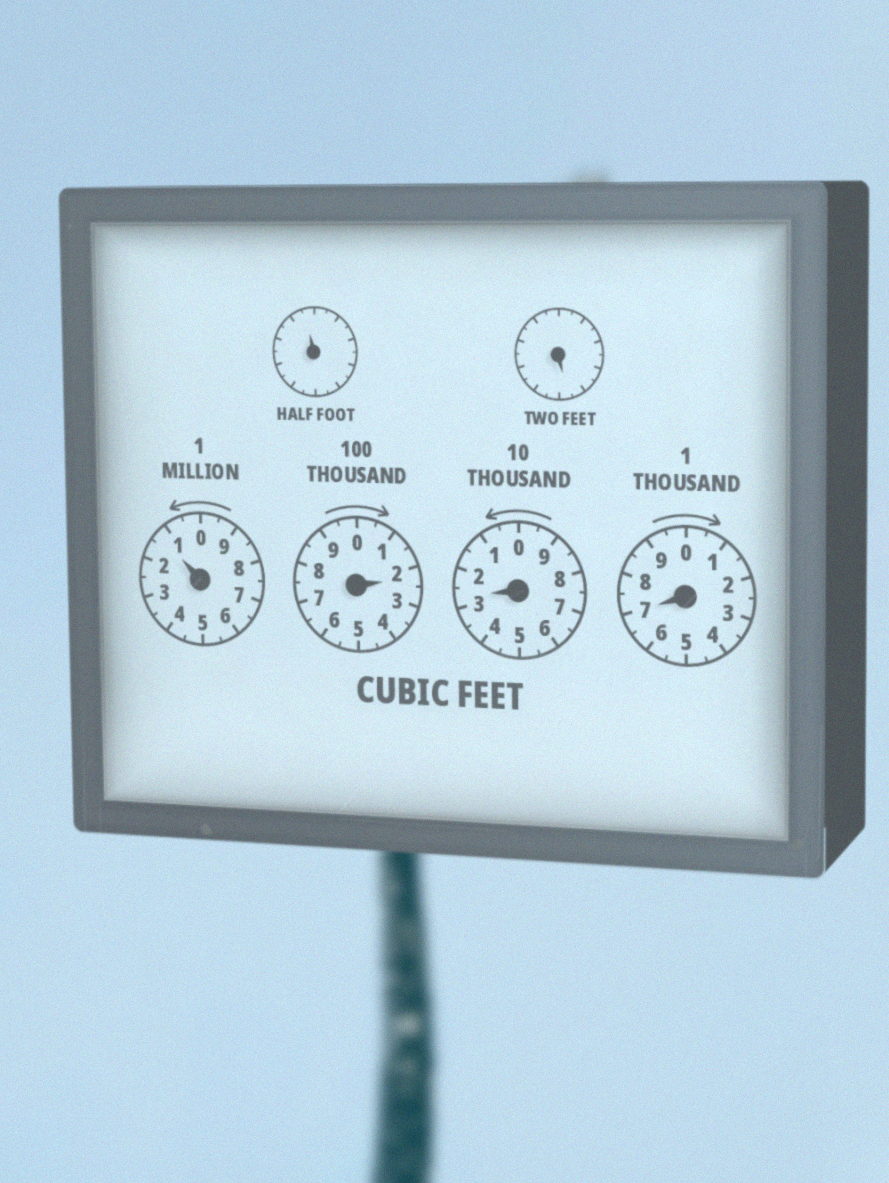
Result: 122700
